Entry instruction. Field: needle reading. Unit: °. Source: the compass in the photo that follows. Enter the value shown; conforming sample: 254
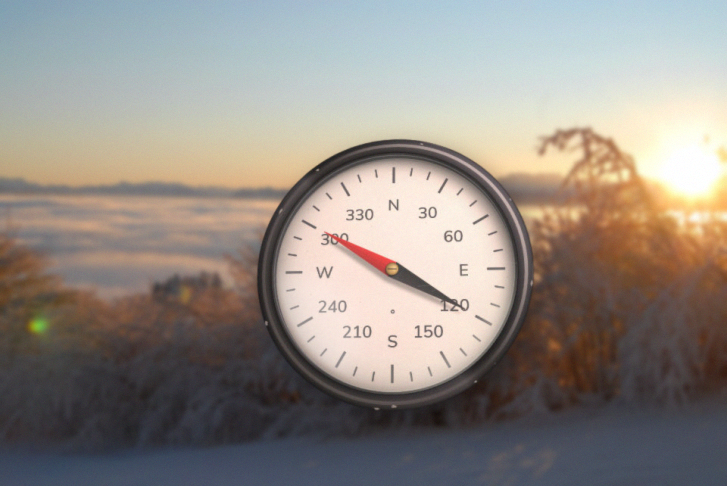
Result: 300
